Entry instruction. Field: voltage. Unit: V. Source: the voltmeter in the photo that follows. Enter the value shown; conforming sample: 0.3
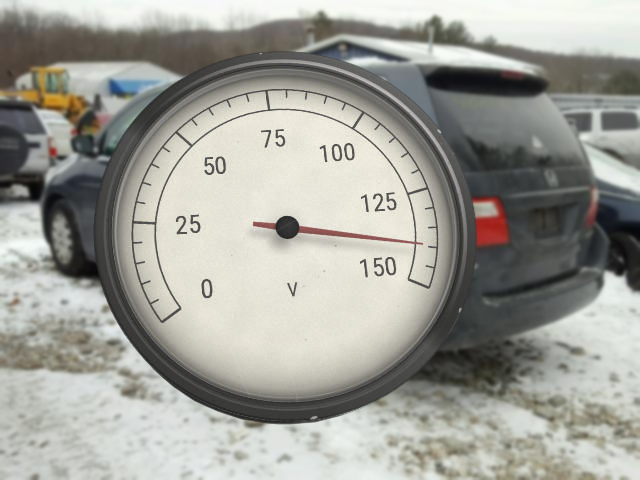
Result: 140
